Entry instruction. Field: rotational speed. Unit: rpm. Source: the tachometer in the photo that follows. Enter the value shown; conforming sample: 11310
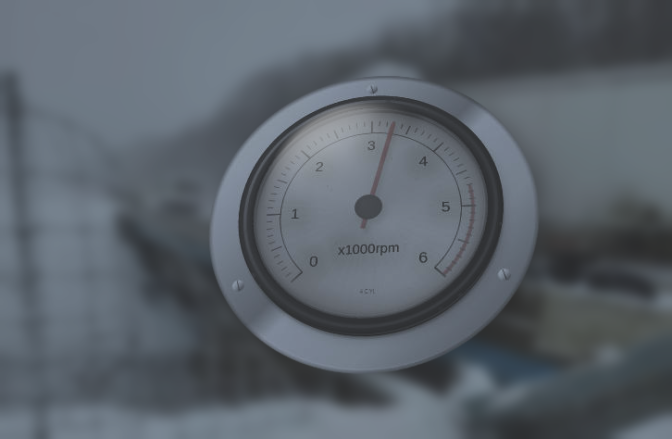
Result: 3300
